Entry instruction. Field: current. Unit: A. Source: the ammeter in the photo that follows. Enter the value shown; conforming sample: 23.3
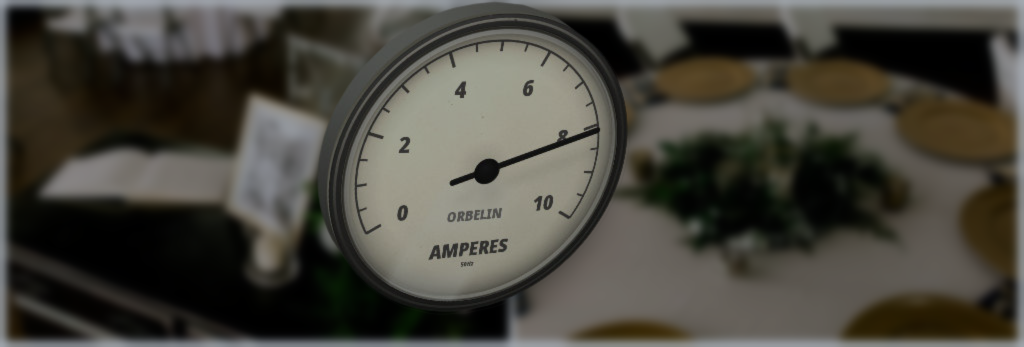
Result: 8
